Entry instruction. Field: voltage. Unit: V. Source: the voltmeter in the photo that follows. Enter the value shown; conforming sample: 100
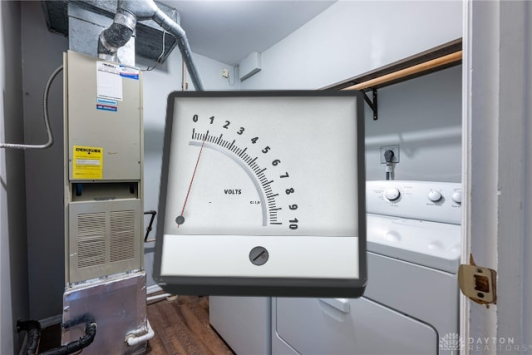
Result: 1
